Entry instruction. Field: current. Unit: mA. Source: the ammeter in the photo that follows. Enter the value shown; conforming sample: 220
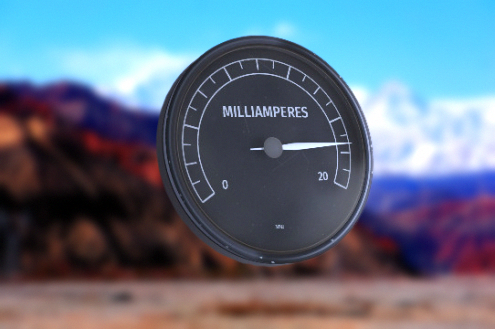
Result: 17.5
